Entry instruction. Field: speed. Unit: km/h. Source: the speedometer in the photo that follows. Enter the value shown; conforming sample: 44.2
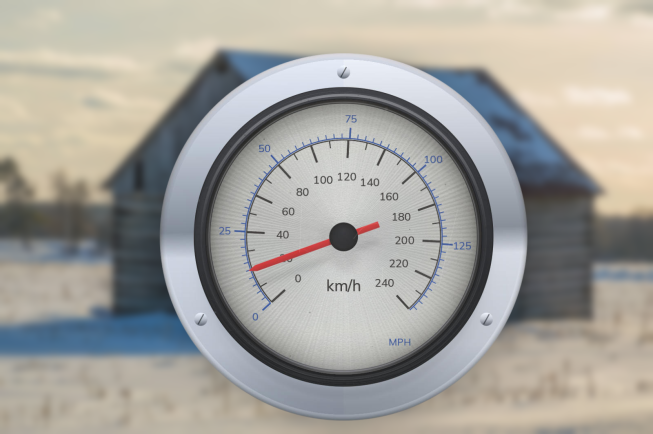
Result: 20
